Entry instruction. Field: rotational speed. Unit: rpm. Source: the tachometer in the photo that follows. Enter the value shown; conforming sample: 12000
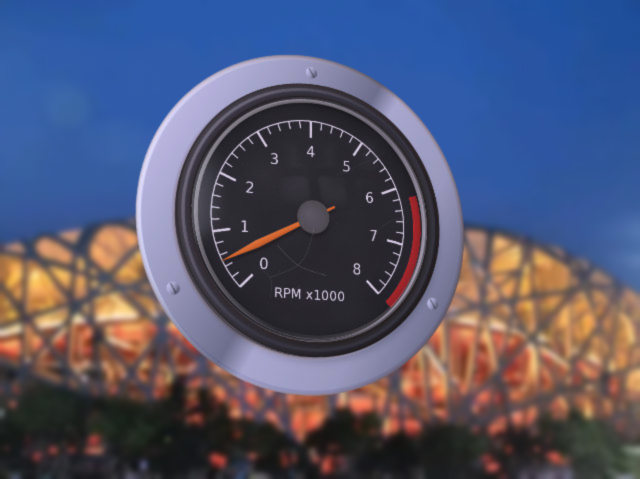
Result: 500
